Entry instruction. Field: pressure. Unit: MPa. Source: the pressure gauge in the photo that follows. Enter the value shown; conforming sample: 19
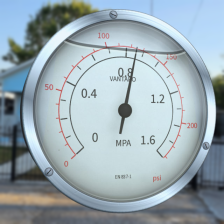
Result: 0.85
